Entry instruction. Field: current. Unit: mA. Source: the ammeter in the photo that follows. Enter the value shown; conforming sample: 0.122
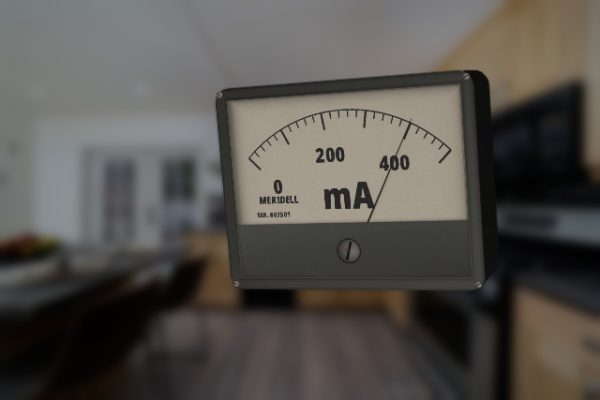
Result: 400
